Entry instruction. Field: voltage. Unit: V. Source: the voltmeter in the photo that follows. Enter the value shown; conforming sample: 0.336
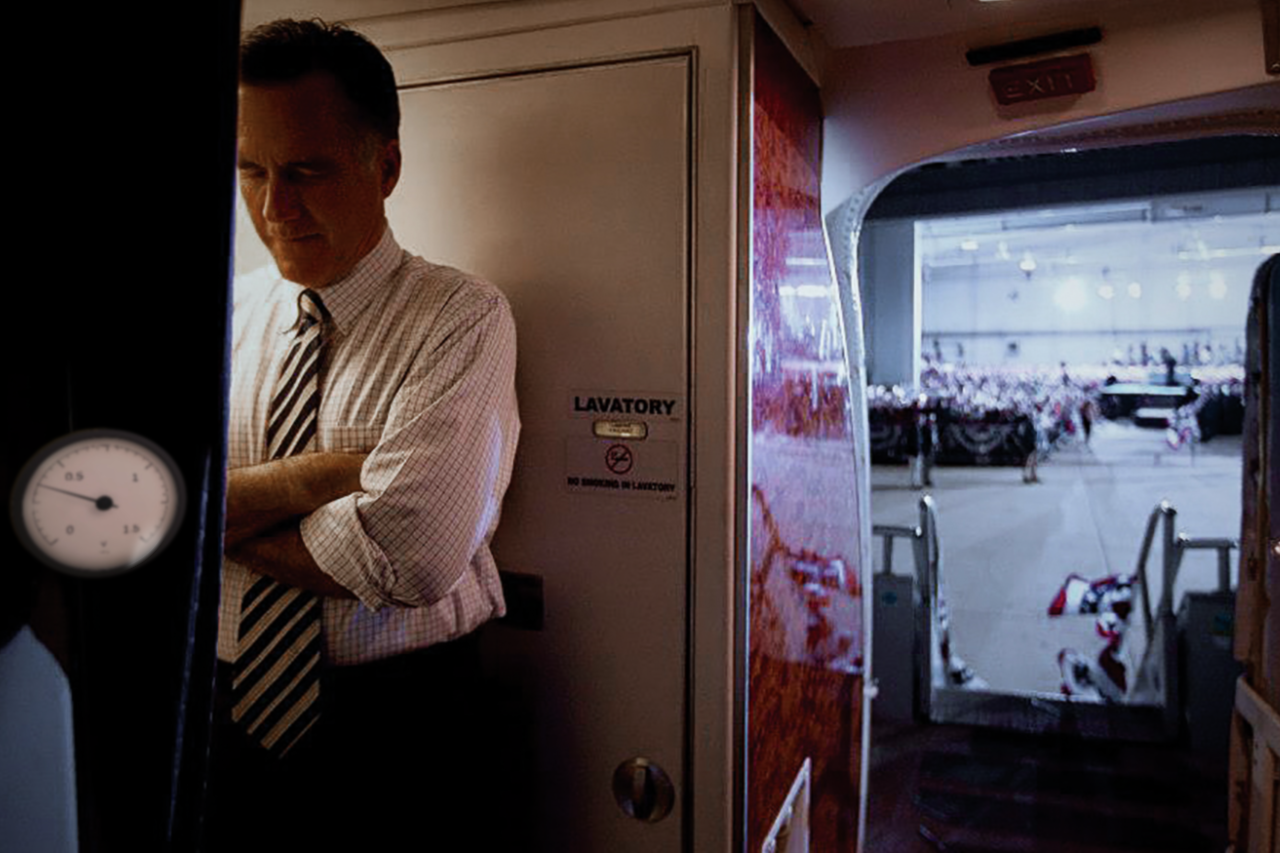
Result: 0.35
